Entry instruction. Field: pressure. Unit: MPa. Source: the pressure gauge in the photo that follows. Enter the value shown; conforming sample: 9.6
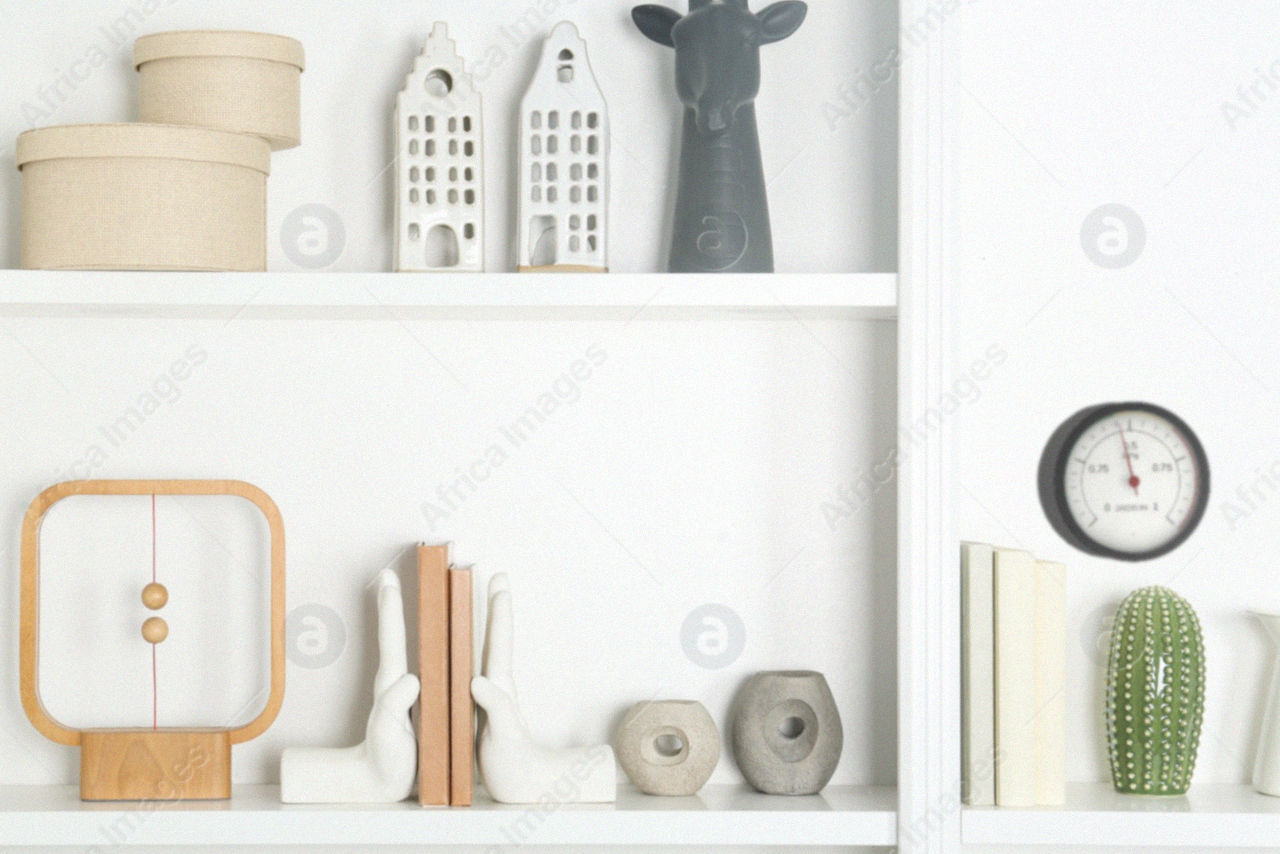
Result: 0.45
